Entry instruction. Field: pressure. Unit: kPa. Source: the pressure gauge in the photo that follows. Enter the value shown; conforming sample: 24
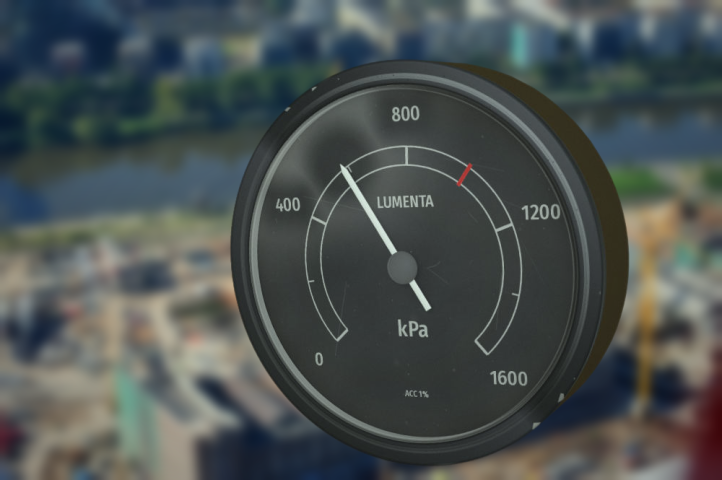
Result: 600
